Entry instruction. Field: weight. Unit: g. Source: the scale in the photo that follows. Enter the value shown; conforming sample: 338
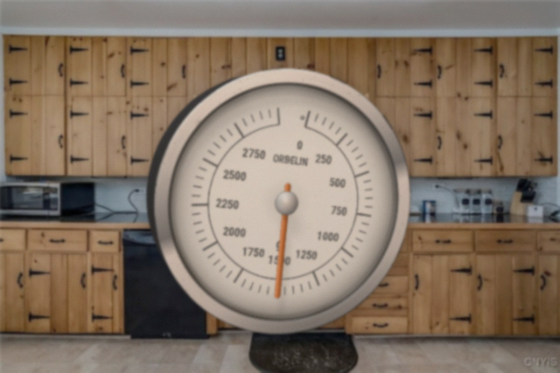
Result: 1500
